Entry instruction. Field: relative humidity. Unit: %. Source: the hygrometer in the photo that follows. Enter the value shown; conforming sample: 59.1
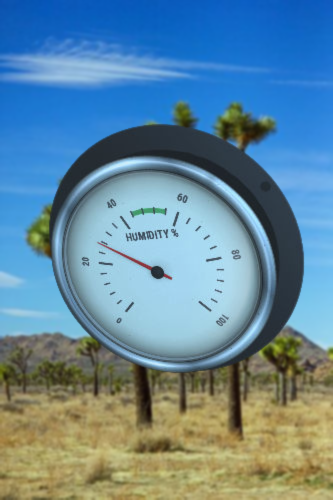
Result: 28
